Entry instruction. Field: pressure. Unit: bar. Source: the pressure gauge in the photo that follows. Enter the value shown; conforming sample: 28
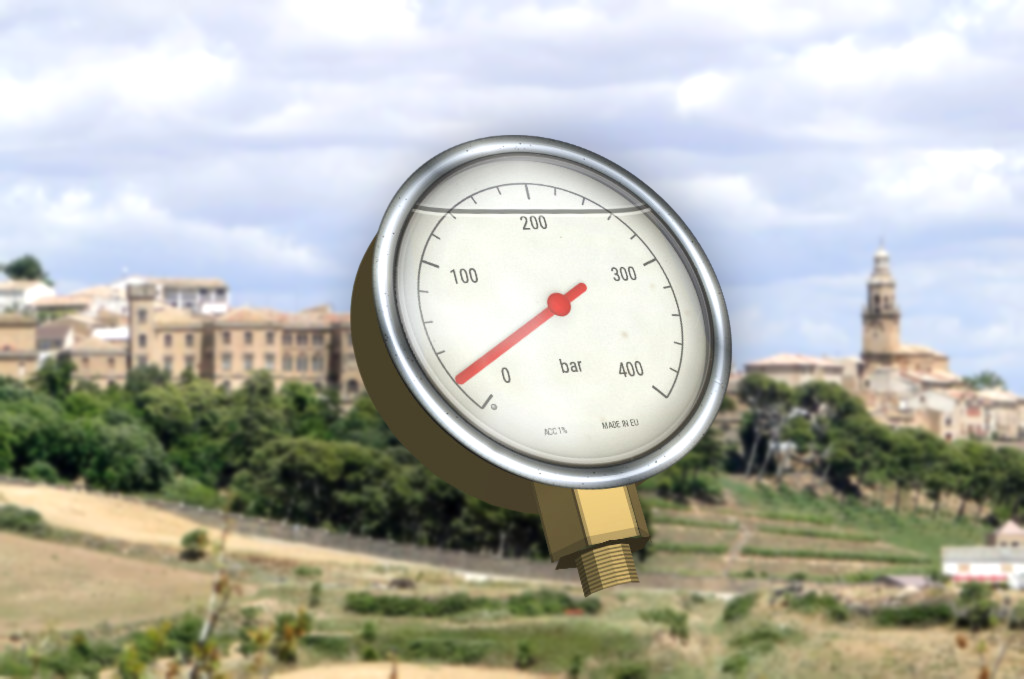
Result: 20
